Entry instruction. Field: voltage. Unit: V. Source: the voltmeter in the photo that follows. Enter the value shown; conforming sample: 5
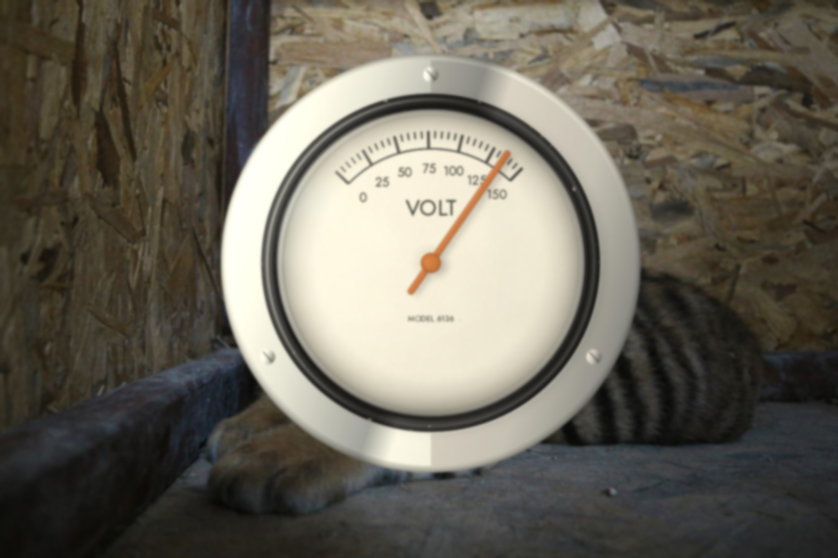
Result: 135
